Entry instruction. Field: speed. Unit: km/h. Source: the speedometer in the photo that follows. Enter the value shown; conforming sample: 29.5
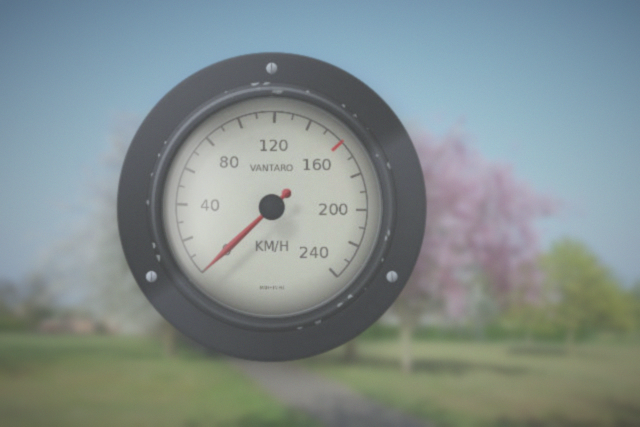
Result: 0
